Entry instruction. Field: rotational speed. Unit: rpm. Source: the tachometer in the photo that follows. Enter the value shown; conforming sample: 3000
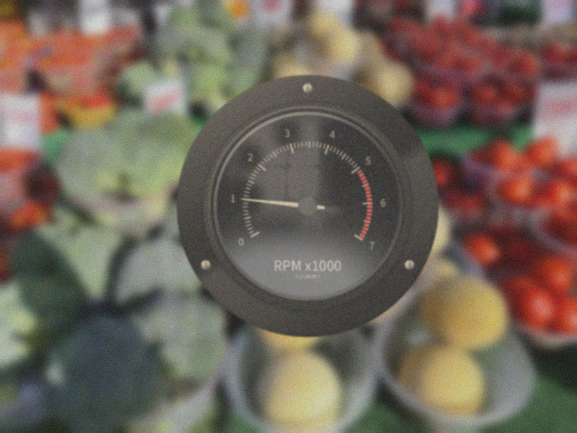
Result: 1000
